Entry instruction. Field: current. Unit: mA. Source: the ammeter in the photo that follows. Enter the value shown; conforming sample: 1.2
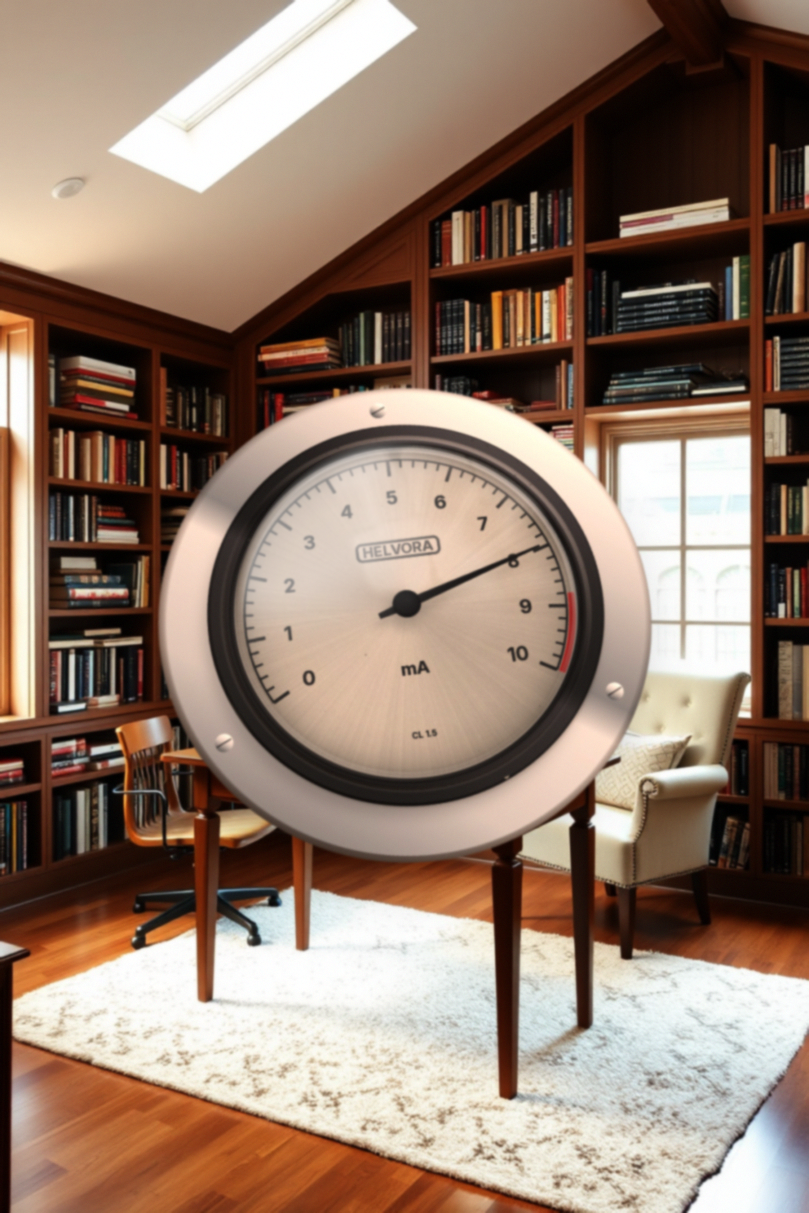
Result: 8
